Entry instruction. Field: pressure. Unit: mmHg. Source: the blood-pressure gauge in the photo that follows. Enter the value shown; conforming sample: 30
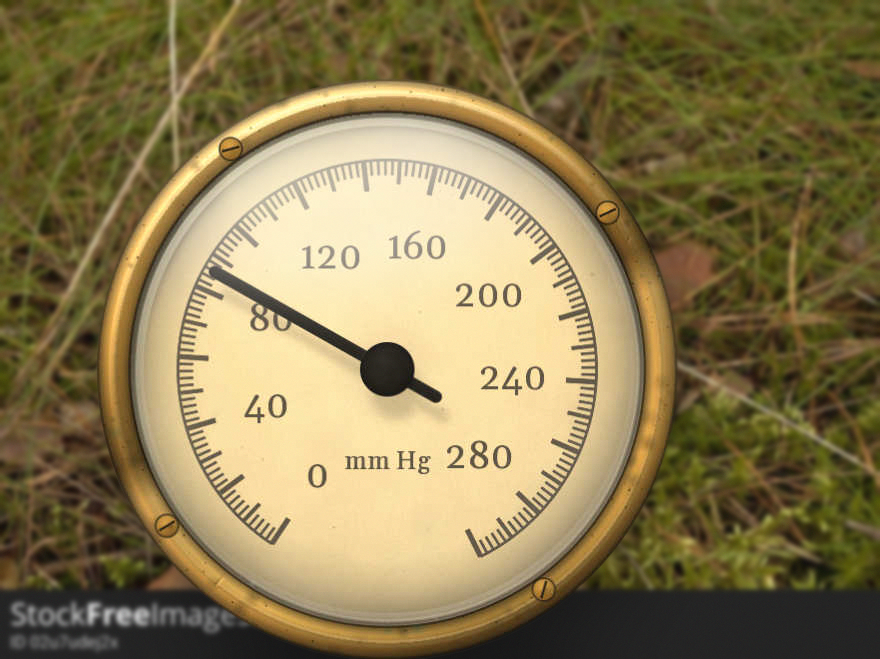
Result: 86
